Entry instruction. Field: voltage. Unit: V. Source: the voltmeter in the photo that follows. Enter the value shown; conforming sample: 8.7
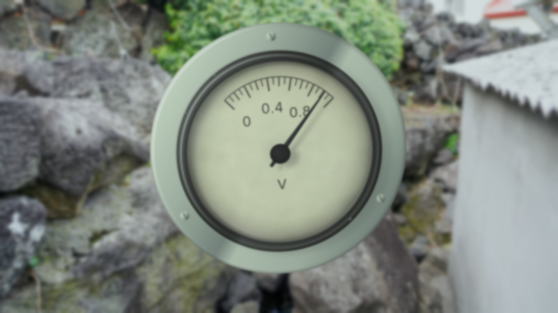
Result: 0.9
